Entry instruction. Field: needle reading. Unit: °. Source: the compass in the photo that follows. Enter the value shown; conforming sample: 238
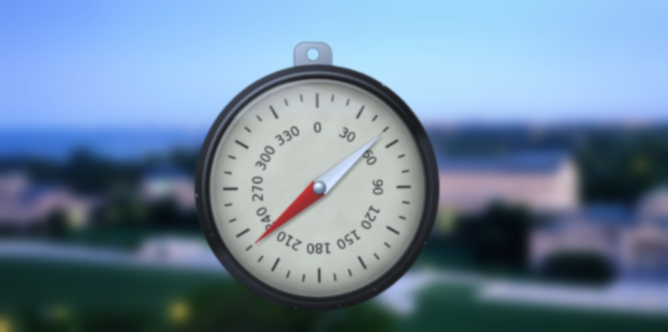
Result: 230
